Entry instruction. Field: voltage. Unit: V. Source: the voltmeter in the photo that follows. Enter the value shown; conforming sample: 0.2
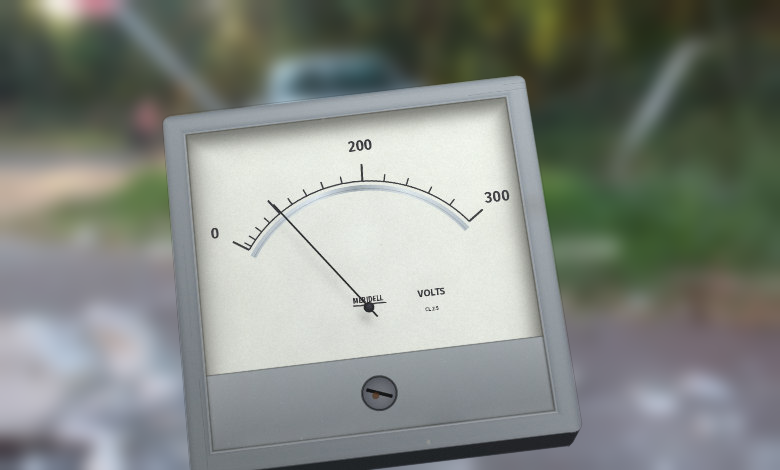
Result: 100
